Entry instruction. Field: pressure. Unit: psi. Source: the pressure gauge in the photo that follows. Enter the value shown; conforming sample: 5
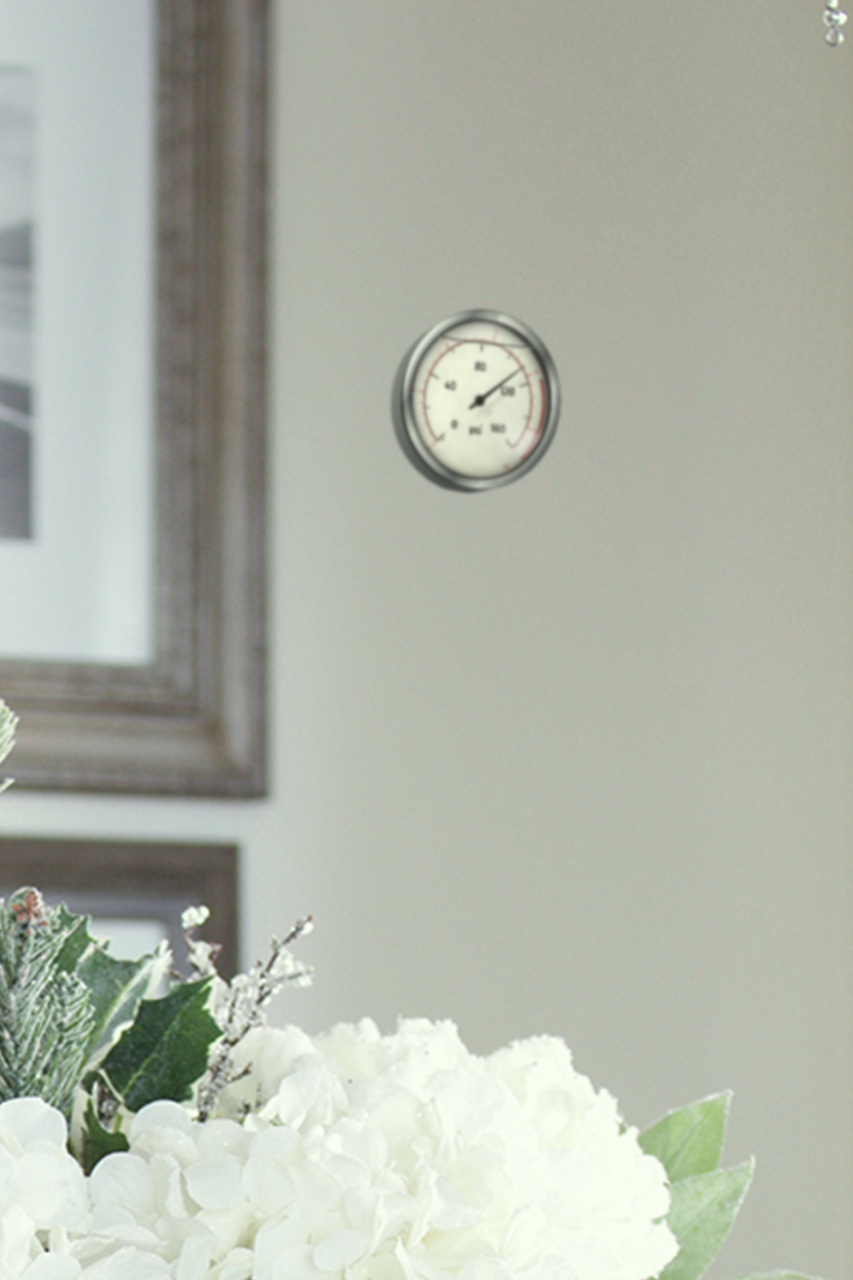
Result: 110
